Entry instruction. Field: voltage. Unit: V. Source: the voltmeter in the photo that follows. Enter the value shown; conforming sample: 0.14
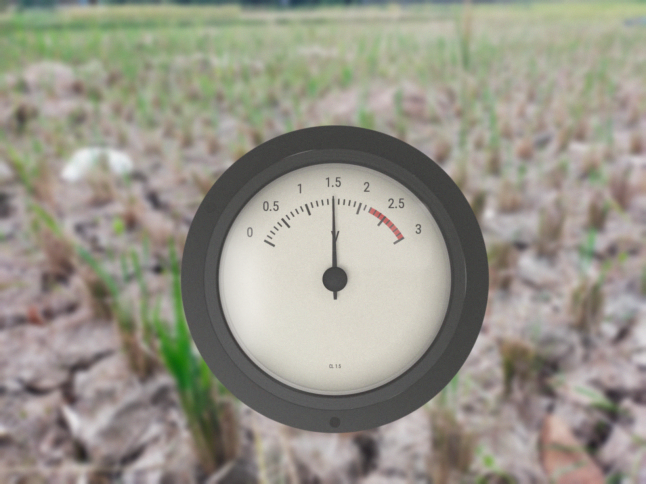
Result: 1.5
